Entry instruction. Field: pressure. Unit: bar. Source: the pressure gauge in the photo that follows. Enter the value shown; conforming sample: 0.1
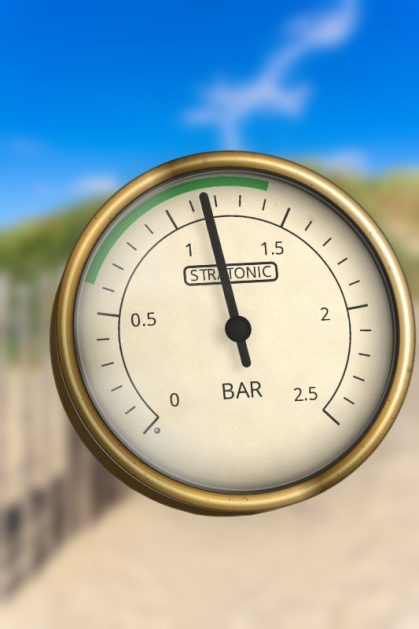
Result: 1.15
